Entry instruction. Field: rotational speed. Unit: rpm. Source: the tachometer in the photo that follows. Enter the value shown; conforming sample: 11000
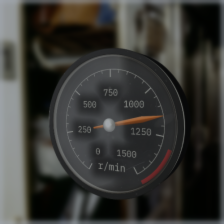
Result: 1150
